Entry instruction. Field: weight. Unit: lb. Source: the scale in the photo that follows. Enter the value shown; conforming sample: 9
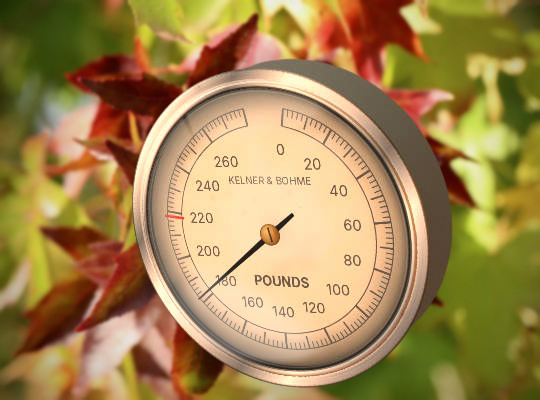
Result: 182
